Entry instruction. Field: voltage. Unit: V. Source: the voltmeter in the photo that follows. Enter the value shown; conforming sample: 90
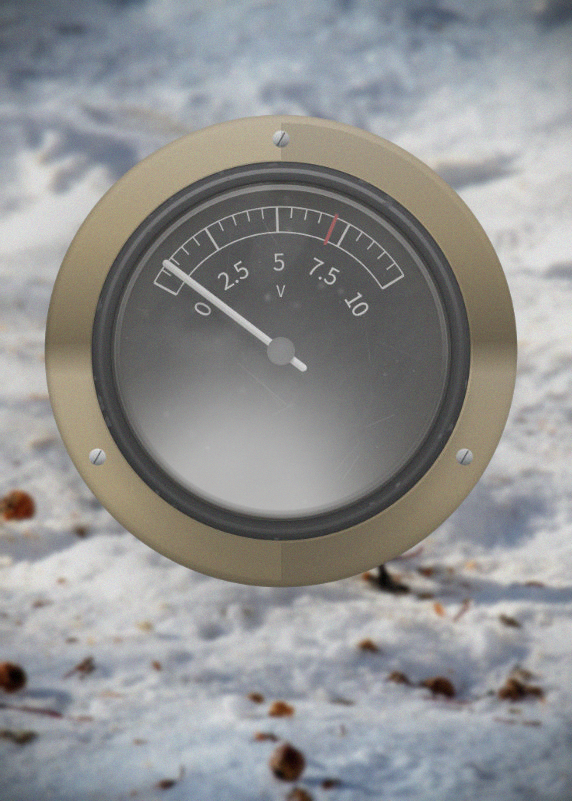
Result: 0.75
